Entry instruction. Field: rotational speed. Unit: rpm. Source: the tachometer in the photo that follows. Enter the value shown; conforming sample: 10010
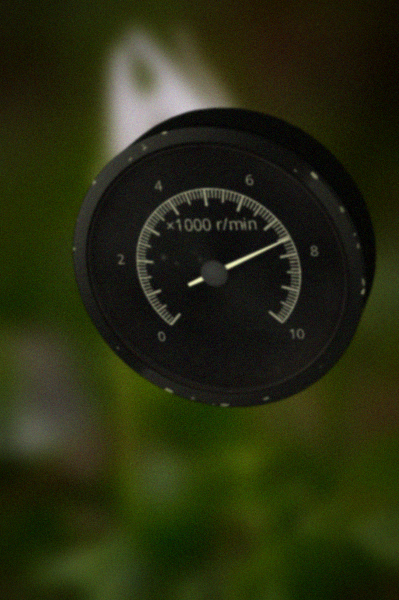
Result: 7500
